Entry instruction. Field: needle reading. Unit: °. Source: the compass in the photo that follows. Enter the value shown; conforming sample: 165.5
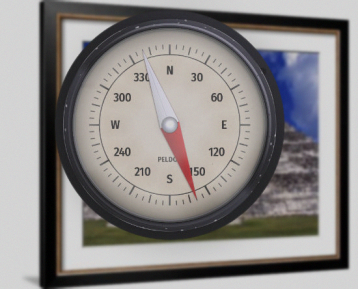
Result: 160
